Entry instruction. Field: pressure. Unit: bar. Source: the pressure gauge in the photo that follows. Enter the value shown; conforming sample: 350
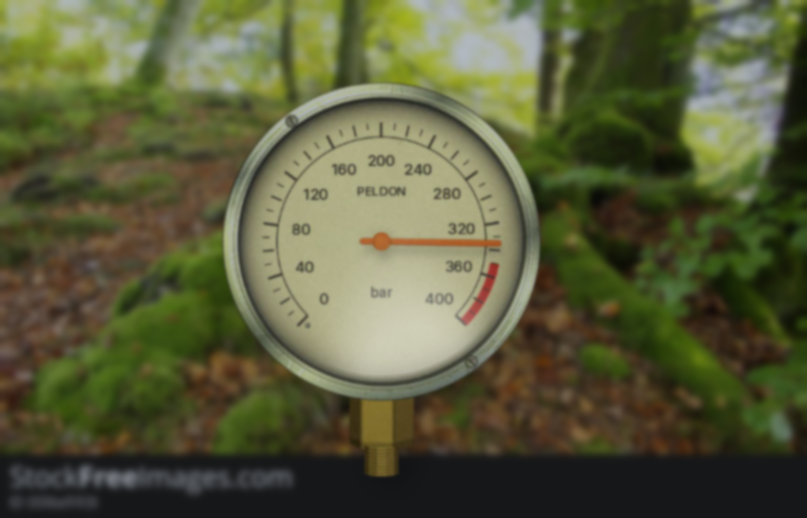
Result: 335
